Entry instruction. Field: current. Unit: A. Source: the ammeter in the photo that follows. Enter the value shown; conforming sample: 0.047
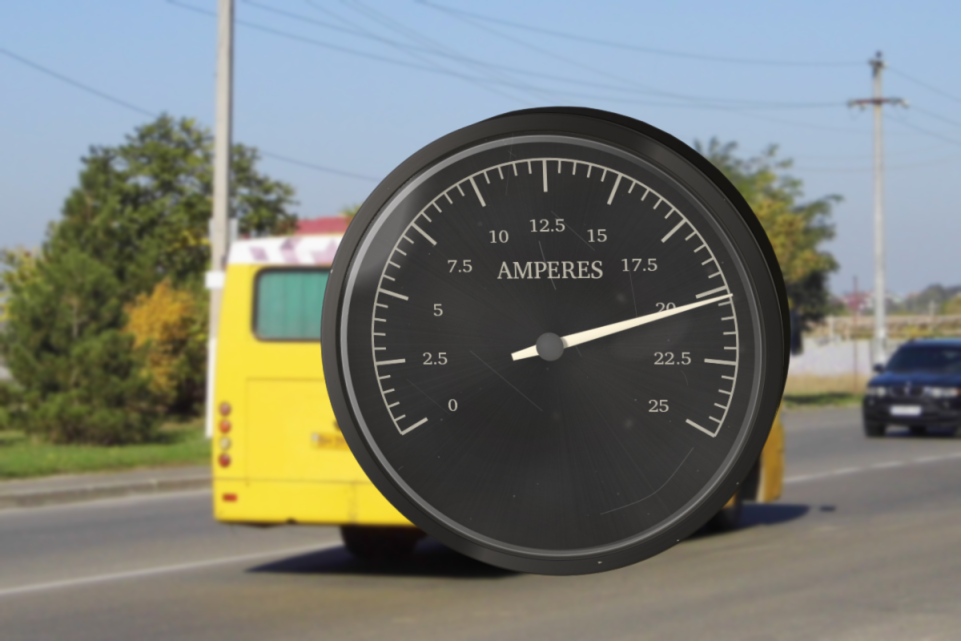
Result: 20.25
